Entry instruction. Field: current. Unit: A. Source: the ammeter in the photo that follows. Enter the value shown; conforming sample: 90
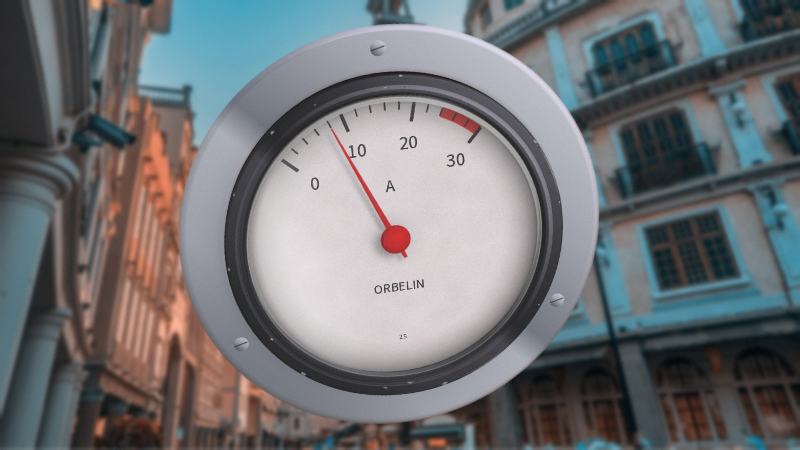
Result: 8
